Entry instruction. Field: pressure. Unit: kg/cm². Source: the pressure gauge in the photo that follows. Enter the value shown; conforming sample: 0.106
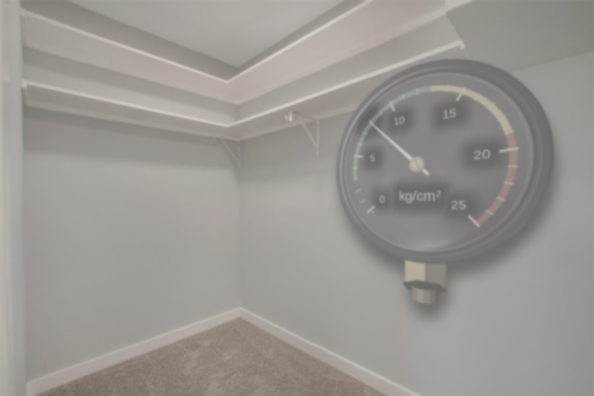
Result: 8
